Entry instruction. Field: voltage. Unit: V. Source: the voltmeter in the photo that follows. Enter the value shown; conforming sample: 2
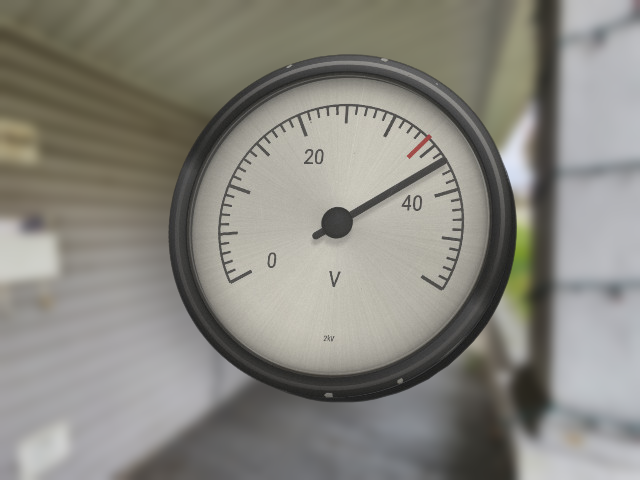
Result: 37
